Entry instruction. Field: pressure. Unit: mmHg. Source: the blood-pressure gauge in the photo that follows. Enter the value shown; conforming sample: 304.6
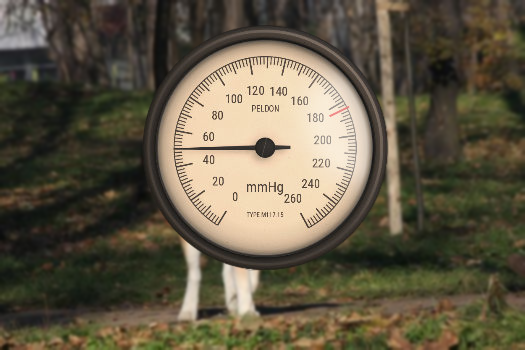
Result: 50
